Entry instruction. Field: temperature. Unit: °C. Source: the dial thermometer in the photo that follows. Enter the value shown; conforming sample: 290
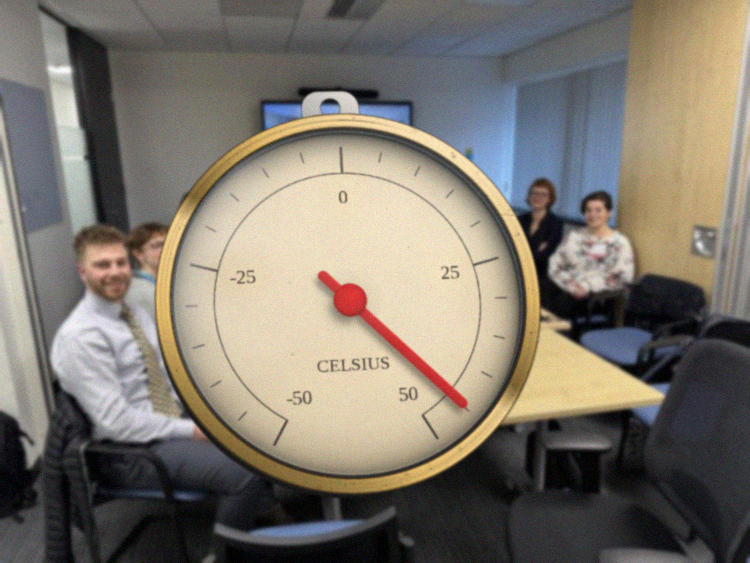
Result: 45
